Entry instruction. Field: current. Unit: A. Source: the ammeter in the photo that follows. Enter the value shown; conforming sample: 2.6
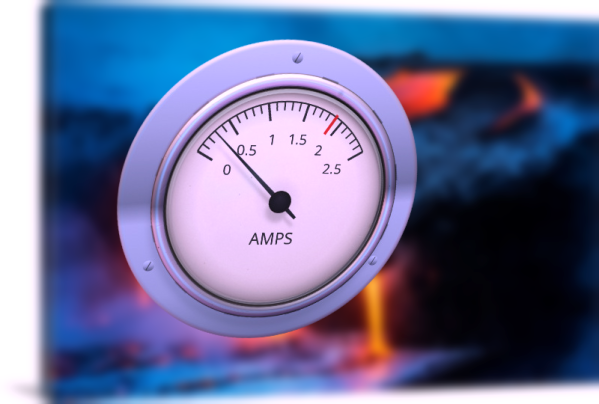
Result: 0.3
